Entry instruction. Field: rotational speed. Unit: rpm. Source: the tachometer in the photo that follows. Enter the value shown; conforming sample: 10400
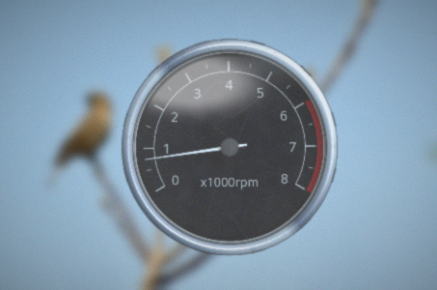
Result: 750
